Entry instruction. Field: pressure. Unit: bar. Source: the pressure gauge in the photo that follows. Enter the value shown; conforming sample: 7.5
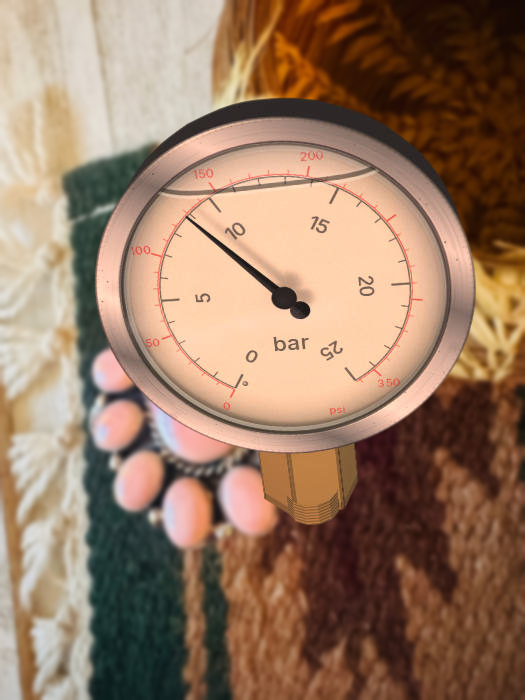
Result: 9
